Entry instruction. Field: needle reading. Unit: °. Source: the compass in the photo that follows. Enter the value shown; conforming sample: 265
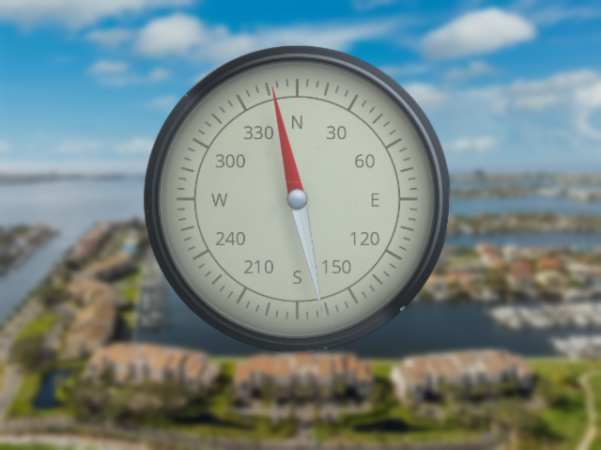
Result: 347.5
